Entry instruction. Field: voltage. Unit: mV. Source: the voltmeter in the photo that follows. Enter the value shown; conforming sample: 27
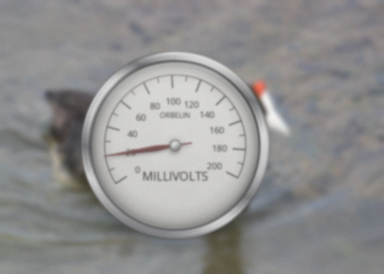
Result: 20
